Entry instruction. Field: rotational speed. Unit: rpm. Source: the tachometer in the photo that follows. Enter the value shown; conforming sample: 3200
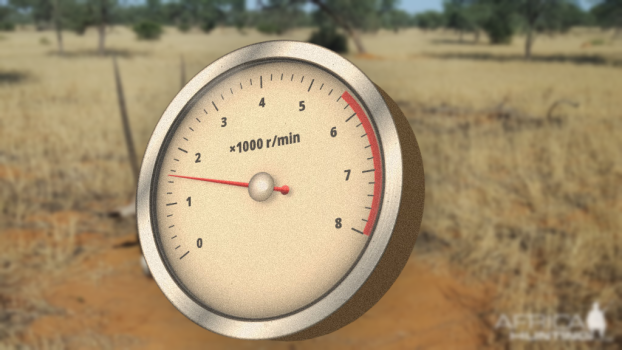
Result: 1500
